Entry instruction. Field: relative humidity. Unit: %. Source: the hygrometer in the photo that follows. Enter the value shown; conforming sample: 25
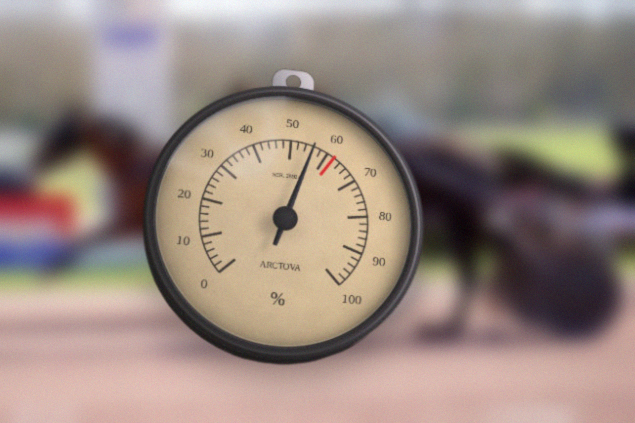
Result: 56
